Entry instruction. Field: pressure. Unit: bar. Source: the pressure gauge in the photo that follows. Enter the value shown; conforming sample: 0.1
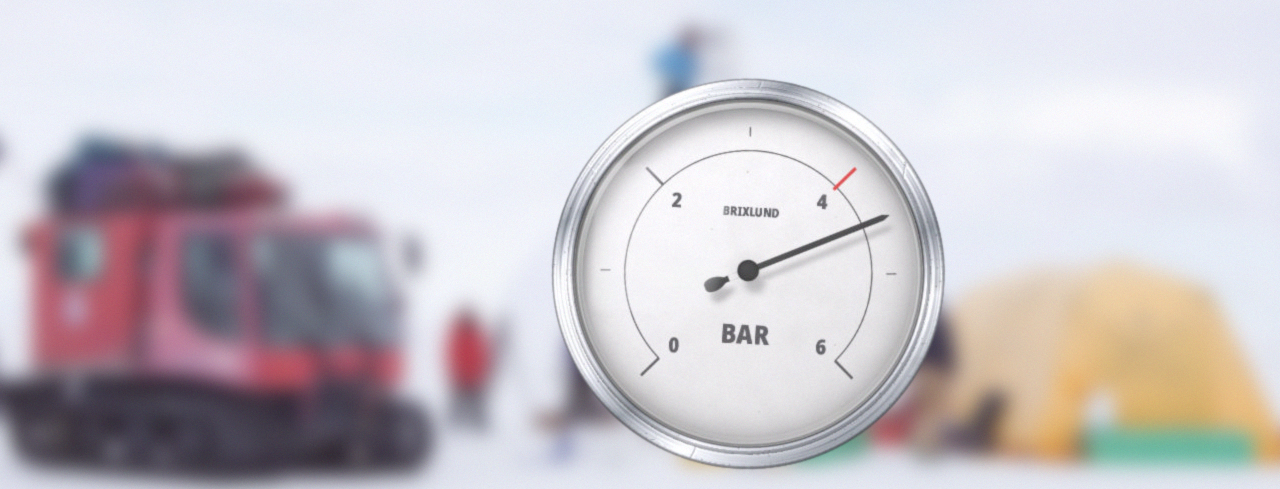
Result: 4.5
